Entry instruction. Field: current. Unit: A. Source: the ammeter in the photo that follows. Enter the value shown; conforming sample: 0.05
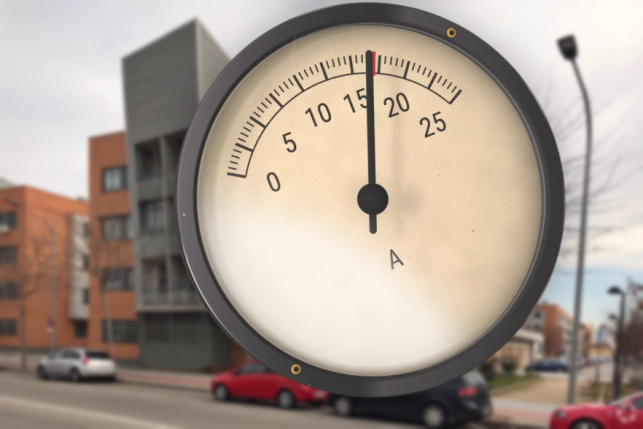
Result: 16.5
